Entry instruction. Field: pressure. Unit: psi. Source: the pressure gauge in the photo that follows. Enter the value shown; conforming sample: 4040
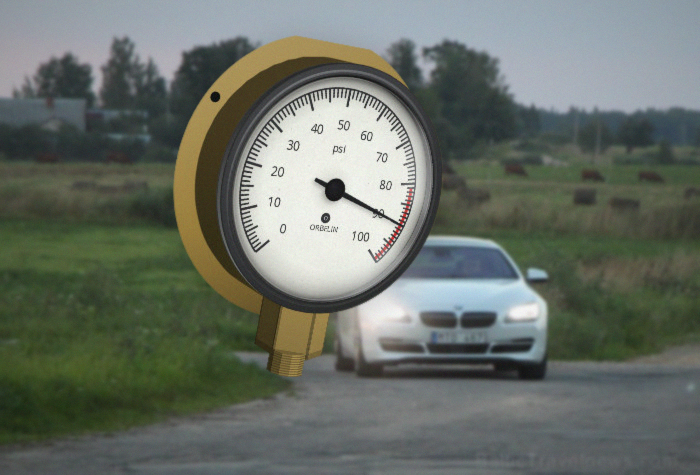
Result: 90
